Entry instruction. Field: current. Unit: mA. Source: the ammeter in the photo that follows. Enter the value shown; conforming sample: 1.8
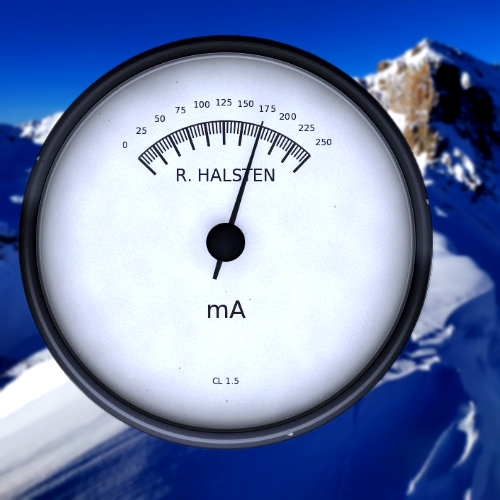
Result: 175
